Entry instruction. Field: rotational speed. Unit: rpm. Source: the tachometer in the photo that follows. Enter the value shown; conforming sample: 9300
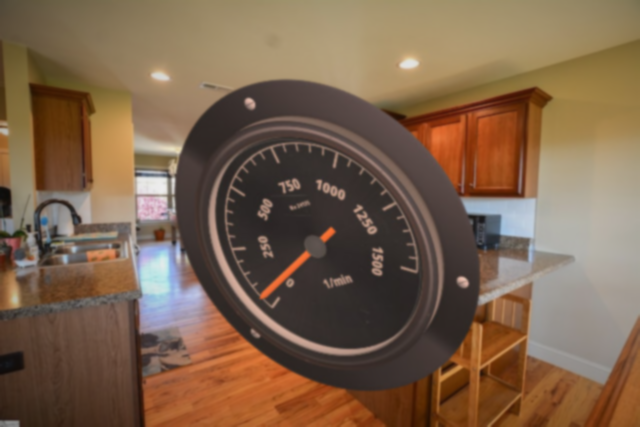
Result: 50
